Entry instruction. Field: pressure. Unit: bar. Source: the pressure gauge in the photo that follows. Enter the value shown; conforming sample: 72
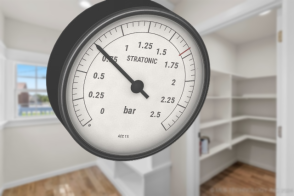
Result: 0.75
